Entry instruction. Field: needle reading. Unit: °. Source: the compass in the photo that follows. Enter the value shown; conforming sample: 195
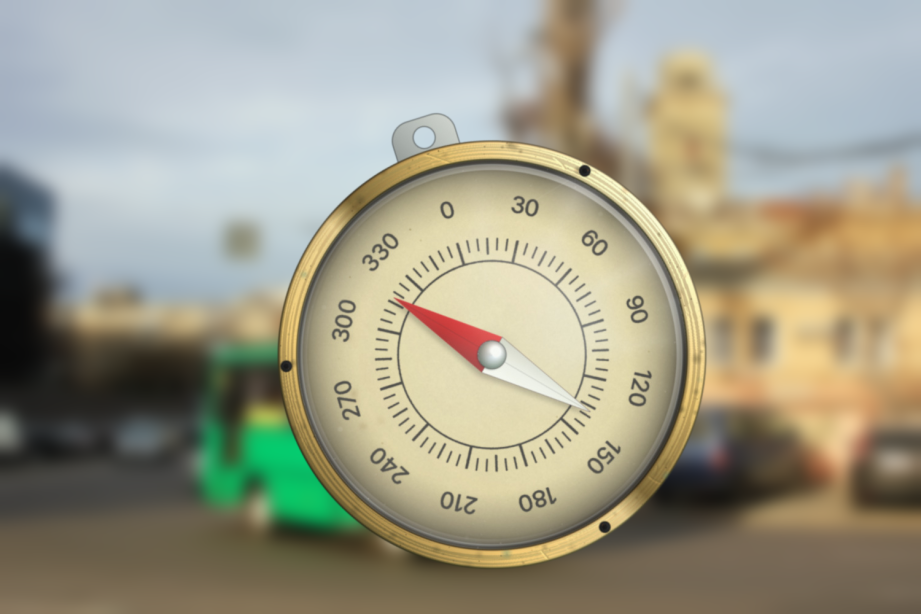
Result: 317.5
